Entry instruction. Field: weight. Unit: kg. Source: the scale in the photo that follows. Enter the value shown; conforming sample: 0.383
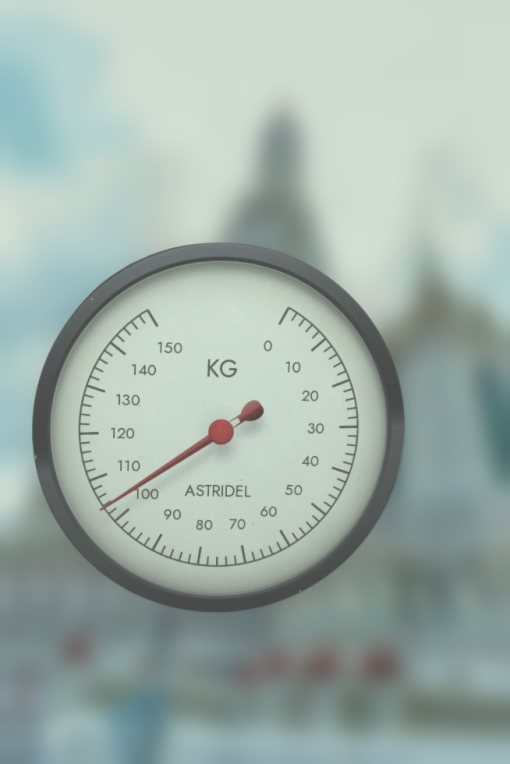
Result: 104
